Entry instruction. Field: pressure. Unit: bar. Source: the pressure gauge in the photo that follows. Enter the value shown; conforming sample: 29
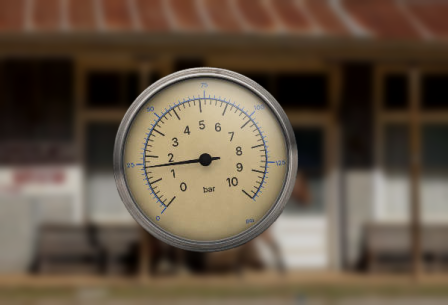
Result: 1.6
